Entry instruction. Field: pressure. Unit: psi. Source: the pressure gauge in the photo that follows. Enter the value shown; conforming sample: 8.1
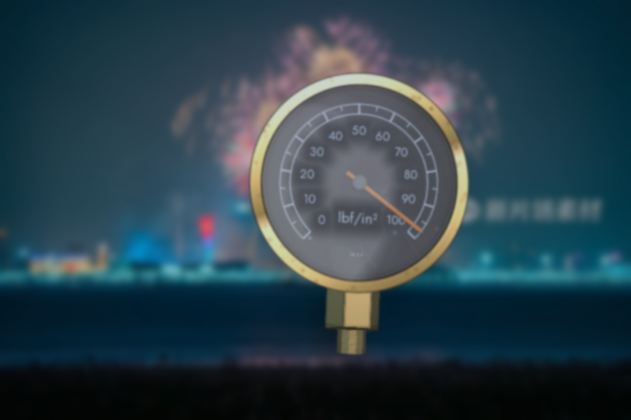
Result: 97.5
